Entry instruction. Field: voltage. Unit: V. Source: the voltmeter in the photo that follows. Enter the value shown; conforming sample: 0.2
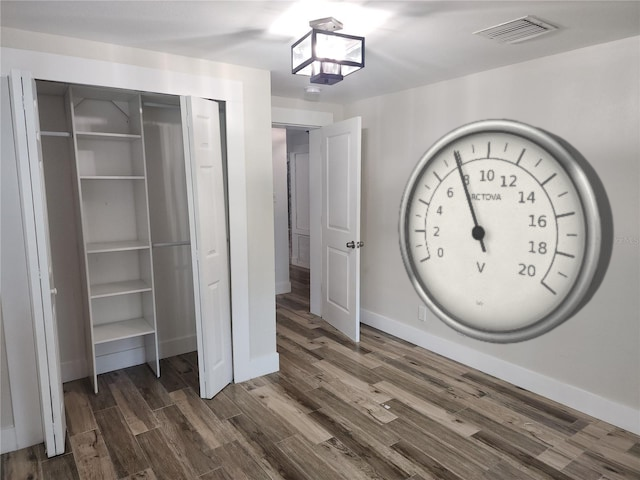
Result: 8
